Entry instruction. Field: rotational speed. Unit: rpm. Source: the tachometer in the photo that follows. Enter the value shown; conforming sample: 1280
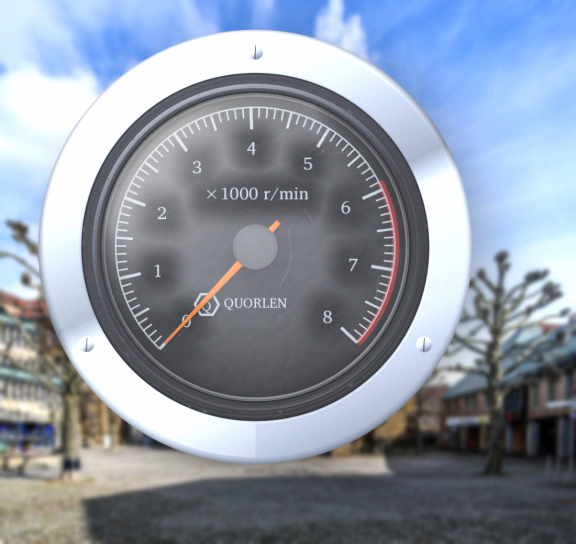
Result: 0
